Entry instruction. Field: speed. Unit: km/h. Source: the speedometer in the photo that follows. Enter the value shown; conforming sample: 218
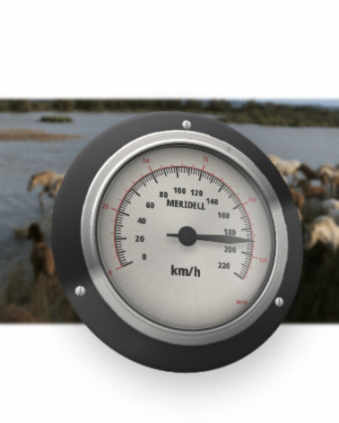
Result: 190
